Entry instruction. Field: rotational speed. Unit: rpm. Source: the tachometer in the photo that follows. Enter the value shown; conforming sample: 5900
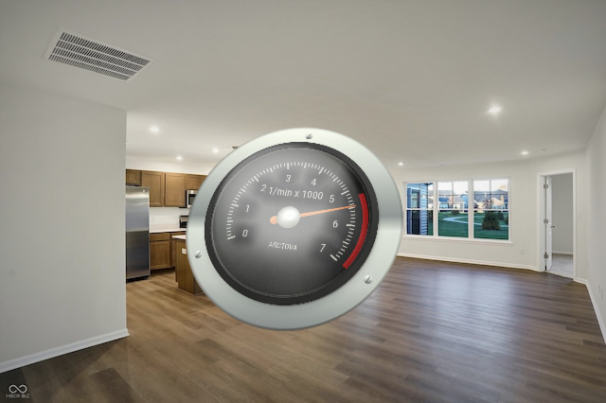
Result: 5500
